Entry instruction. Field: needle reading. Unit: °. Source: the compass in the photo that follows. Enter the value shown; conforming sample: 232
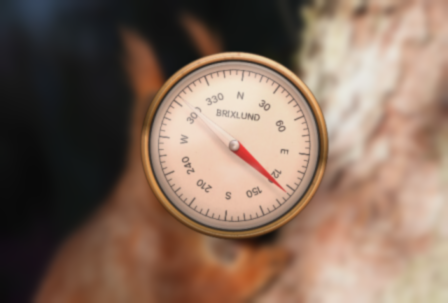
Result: 125
